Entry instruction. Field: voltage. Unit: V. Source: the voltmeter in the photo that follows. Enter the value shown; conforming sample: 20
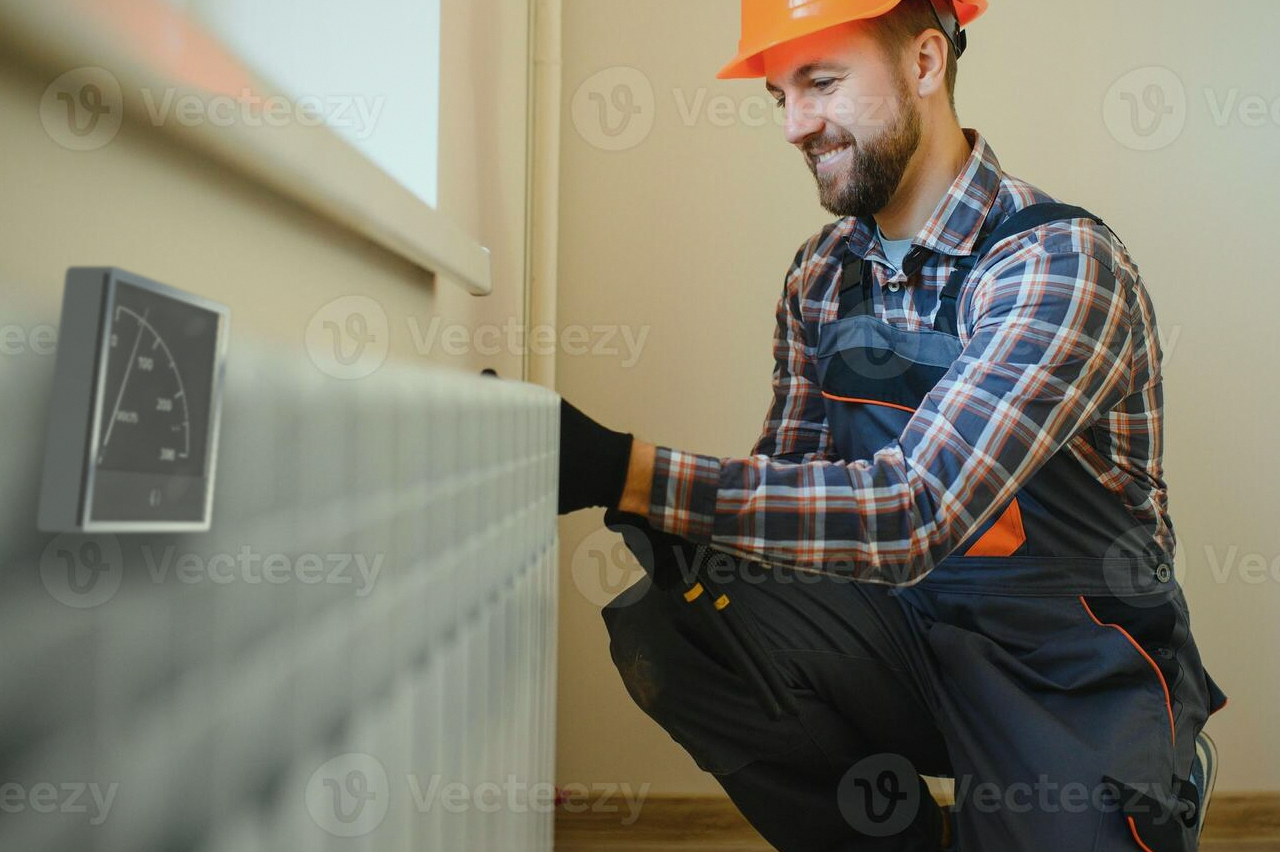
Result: 50
